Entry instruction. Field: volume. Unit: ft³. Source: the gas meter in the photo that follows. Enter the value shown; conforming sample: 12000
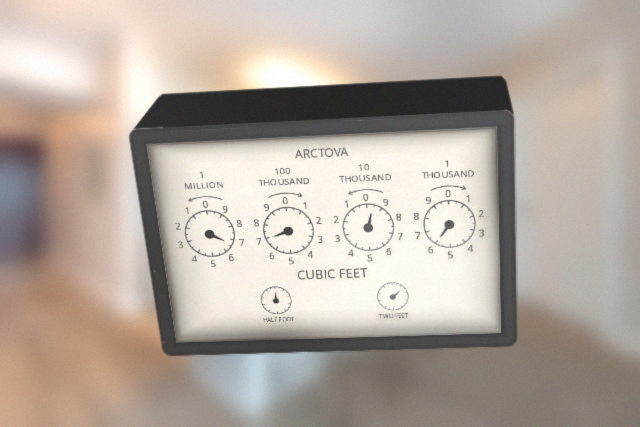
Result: 669600
